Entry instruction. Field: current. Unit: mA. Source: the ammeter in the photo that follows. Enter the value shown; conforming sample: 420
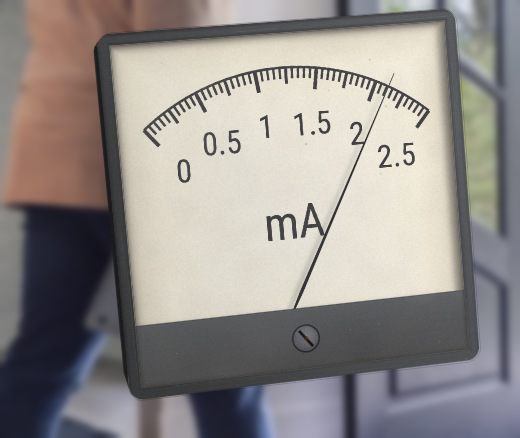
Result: 2.1
